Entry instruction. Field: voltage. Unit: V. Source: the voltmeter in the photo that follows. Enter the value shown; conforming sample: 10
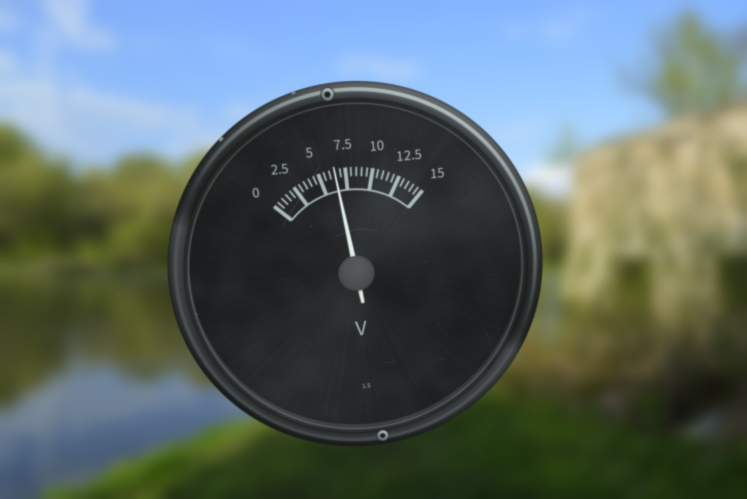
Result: 6.5
